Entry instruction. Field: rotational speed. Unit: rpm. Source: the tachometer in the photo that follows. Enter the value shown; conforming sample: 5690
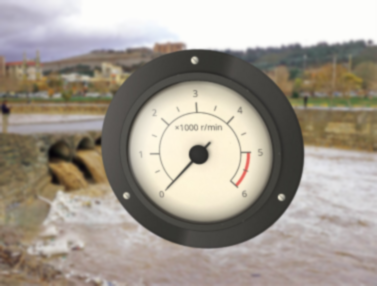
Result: 0
